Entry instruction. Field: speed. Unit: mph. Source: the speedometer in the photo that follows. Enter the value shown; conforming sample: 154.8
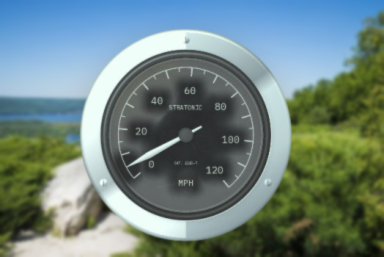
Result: 5
